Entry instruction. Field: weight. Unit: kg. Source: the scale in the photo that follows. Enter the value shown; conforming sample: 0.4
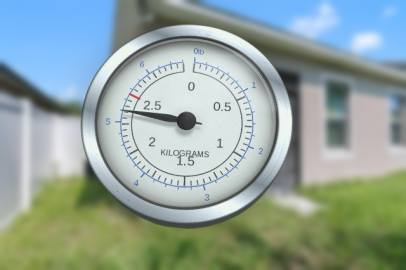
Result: 2.35
